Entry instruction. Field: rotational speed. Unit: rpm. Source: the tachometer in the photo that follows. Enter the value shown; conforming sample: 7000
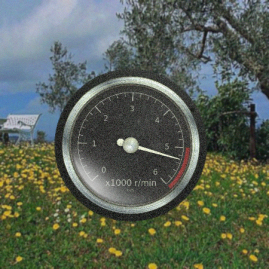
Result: 5300
